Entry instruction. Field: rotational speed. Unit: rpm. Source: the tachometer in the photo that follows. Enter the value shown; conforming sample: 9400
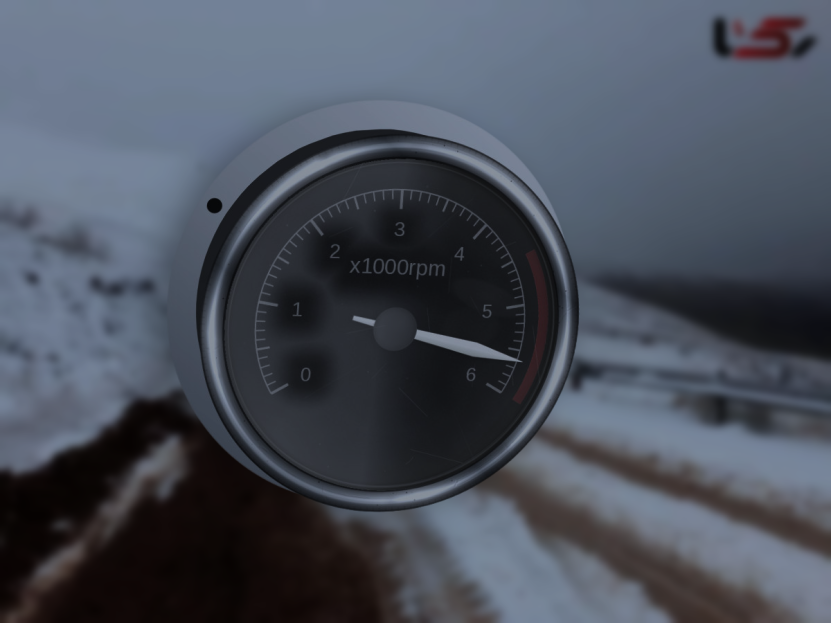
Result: 5600
